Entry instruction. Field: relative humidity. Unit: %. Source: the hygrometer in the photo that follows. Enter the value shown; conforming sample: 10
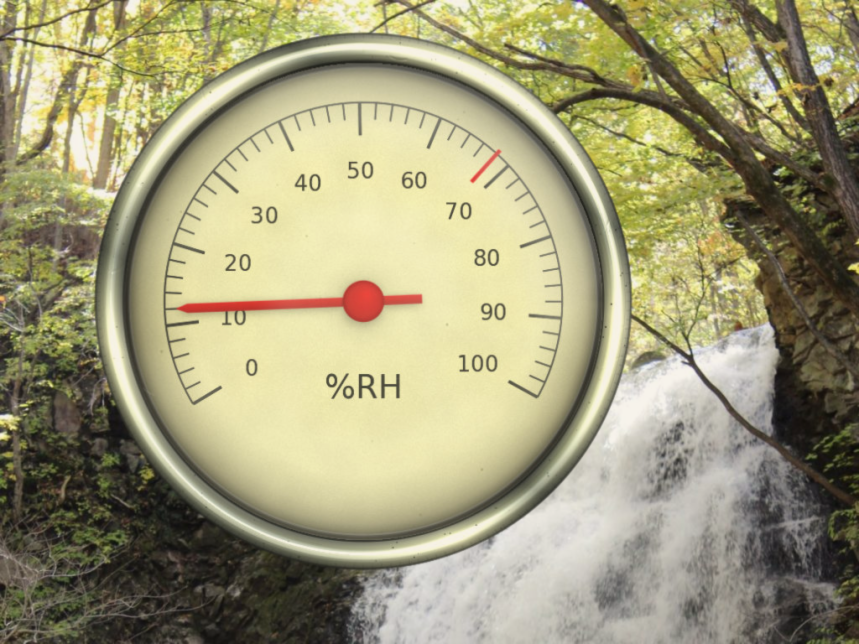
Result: 12
